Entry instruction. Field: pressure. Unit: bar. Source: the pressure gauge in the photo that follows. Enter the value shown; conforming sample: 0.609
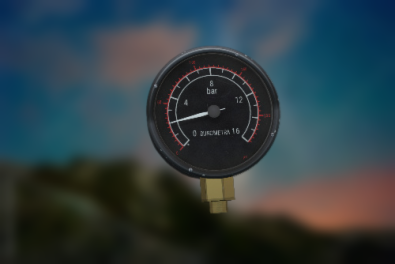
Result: 2
